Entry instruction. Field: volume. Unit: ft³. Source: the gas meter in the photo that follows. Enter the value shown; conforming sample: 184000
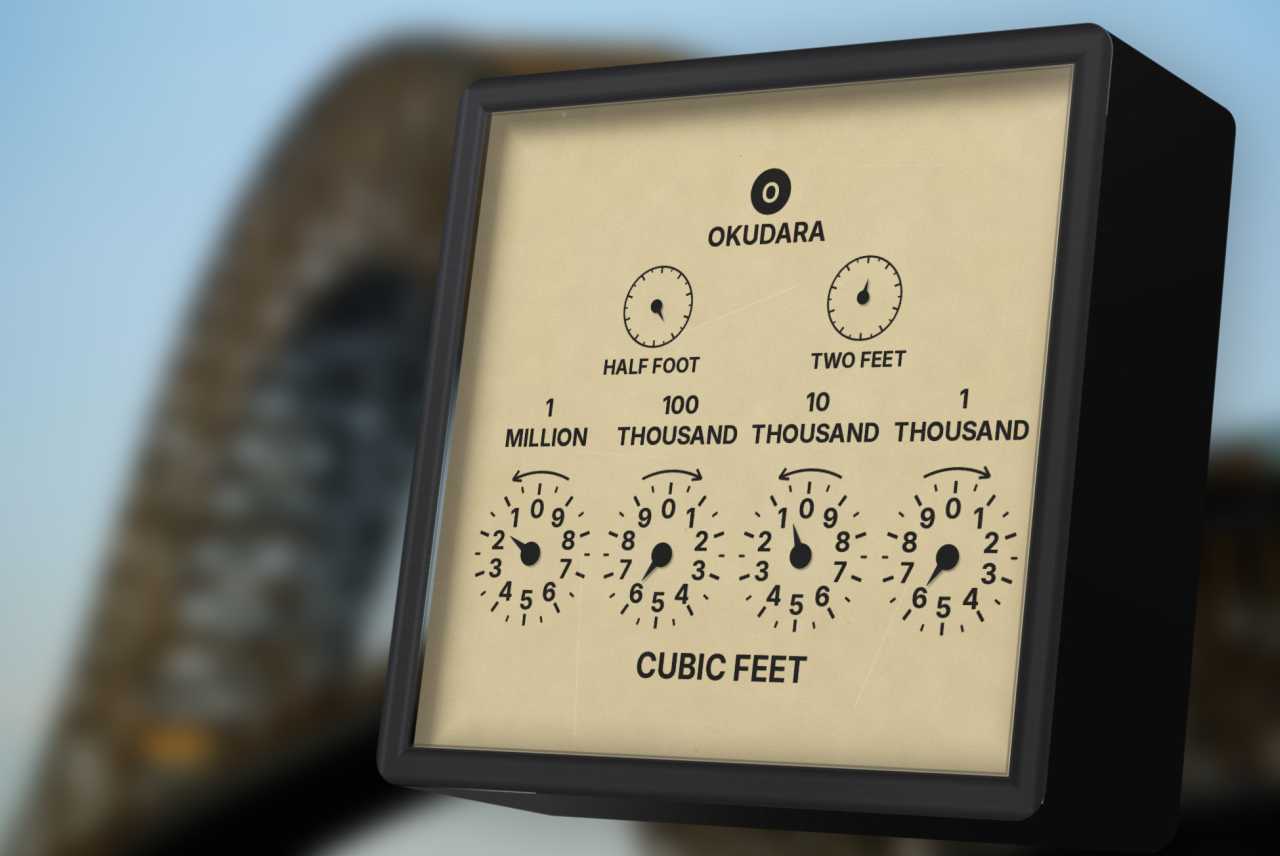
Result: 160600
